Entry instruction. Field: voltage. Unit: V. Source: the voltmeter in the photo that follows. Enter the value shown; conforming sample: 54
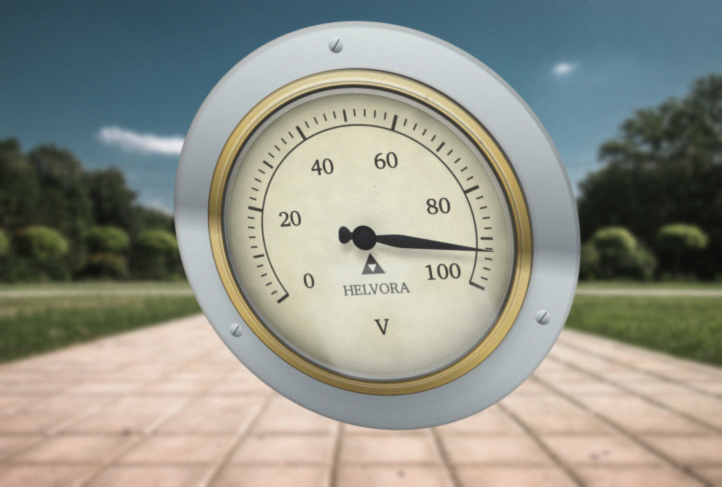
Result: 92
